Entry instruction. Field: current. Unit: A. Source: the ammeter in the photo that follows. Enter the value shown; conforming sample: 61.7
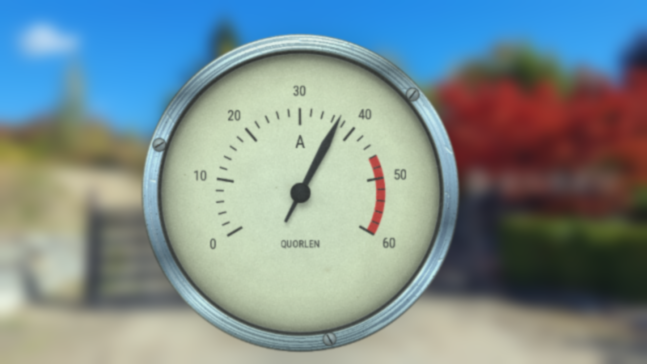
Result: 37
